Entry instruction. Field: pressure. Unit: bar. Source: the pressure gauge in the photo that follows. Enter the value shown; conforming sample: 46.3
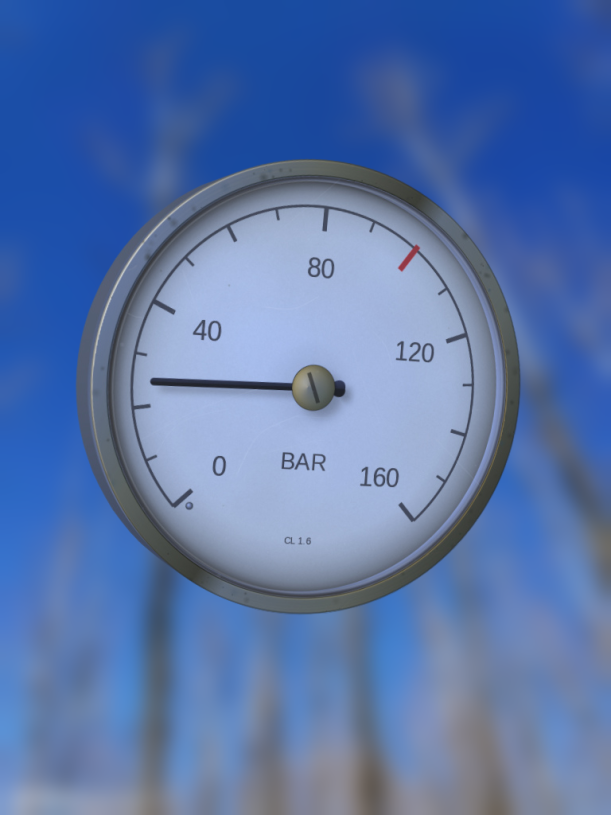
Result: 25
